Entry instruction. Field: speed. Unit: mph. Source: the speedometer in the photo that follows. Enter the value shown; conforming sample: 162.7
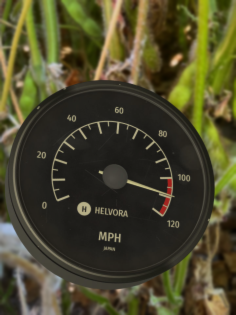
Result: 110
